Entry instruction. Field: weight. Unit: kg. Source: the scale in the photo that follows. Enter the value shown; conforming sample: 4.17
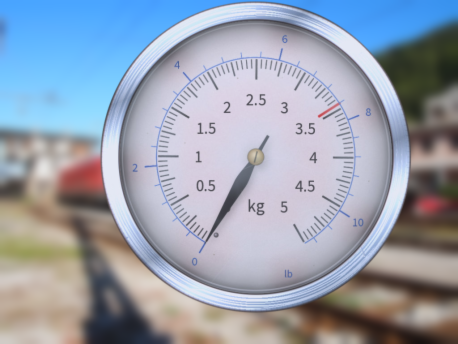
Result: 0
